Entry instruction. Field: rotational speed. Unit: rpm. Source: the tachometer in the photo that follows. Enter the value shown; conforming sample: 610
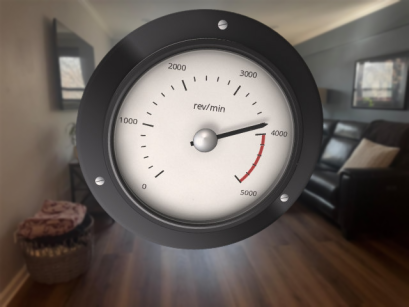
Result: 3800
